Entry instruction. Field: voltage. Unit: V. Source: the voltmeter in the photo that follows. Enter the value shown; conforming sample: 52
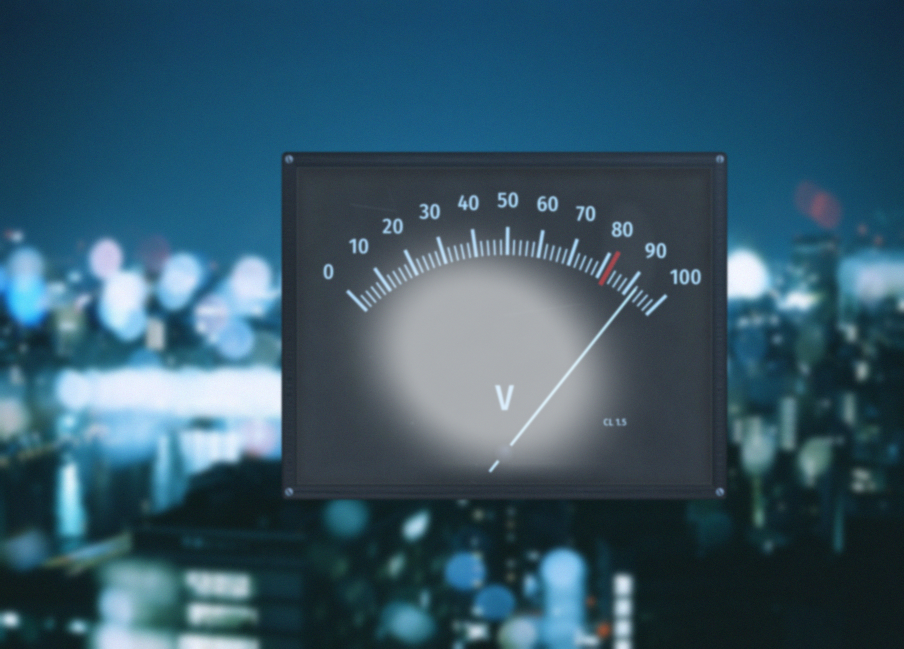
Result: 92
